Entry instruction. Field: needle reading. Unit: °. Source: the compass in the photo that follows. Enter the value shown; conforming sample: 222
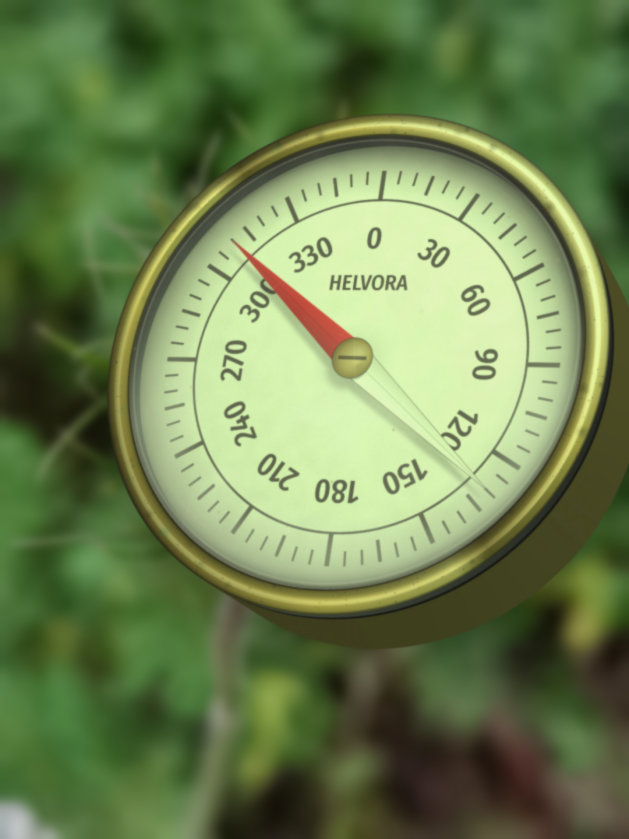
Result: 310
